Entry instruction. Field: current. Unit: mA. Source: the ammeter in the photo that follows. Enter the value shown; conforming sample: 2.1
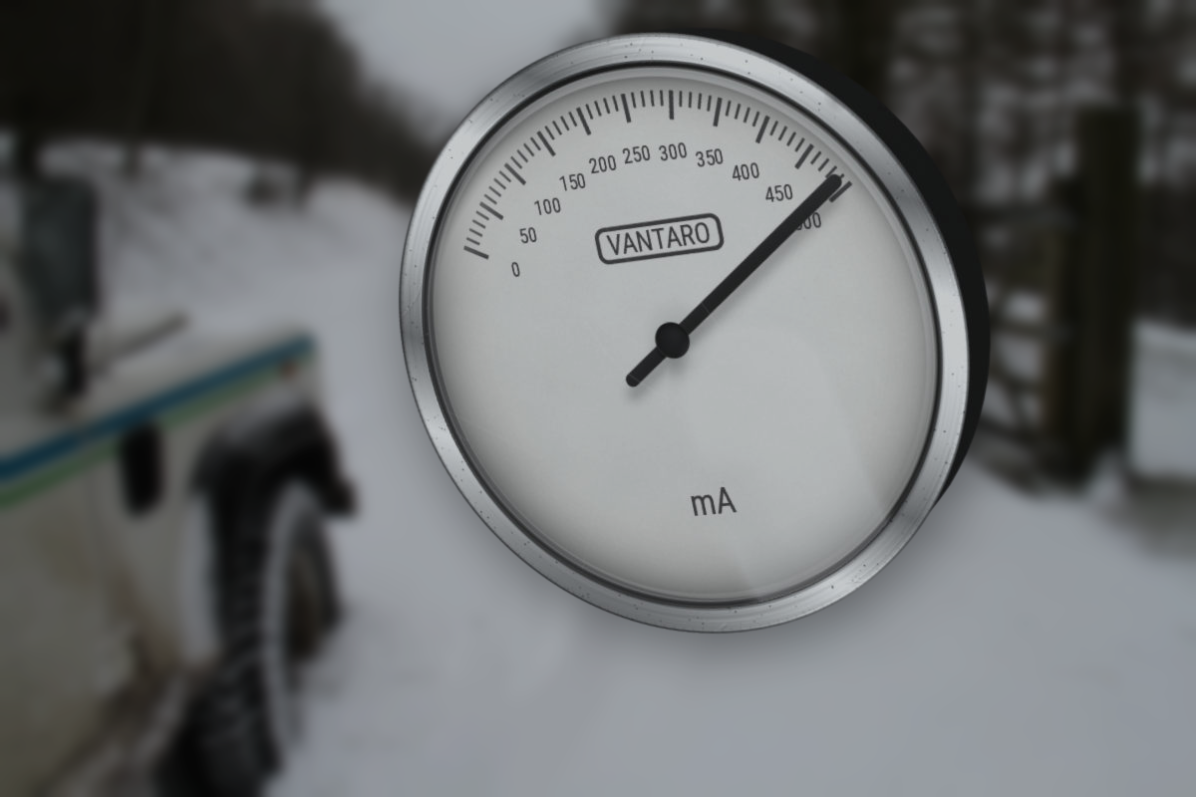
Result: 490
